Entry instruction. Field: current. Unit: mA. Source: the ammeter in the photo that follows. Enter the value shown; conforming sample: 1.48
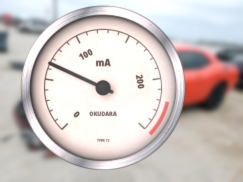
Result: 65
